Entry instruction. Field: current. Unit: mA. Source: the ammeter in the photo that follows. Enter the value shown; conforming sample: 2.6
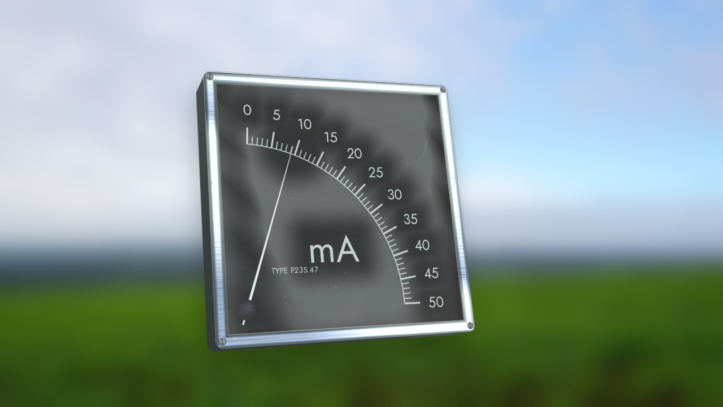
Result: 9
